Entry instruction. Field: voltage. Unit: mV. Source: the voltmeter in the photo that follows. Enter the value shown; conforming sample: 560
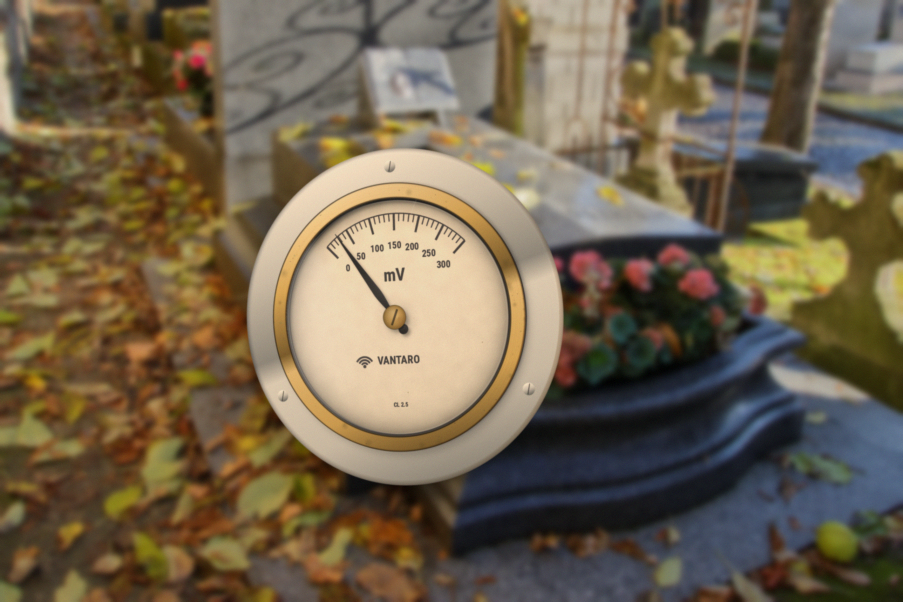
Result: 30
